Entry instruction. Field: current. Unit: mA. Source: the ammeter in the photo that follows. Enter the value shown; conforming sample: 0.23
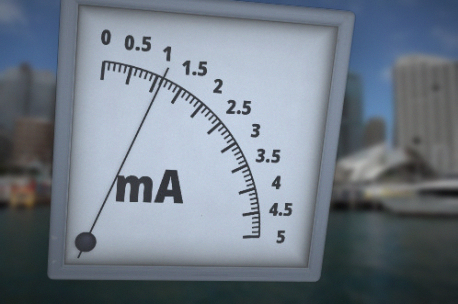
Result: 1.1
